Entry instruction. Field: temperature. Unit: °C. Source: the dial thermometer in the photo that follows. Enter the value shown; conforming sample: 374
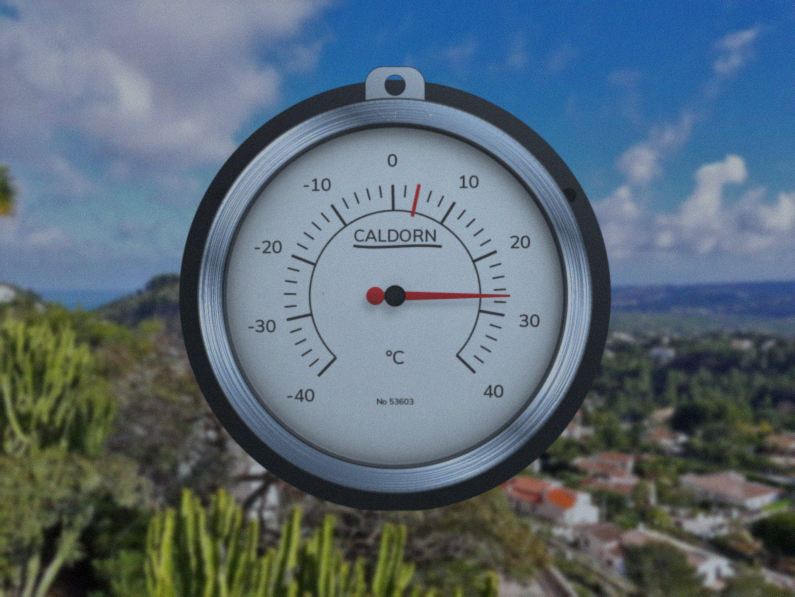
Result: 27
